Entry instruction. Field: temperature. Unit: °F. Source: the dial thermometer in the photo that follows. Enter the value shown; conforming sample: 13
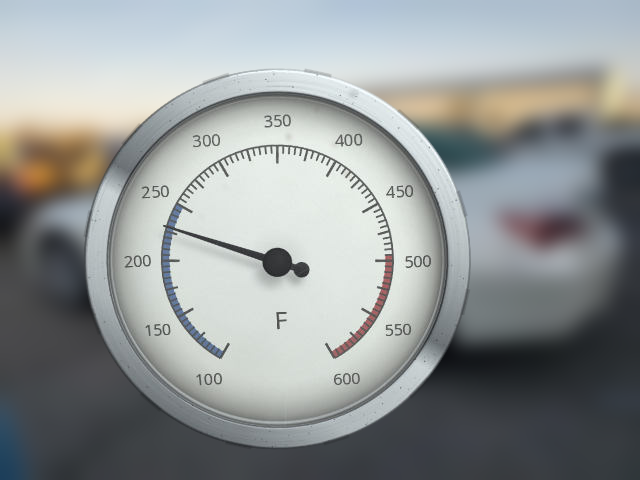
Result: 230
